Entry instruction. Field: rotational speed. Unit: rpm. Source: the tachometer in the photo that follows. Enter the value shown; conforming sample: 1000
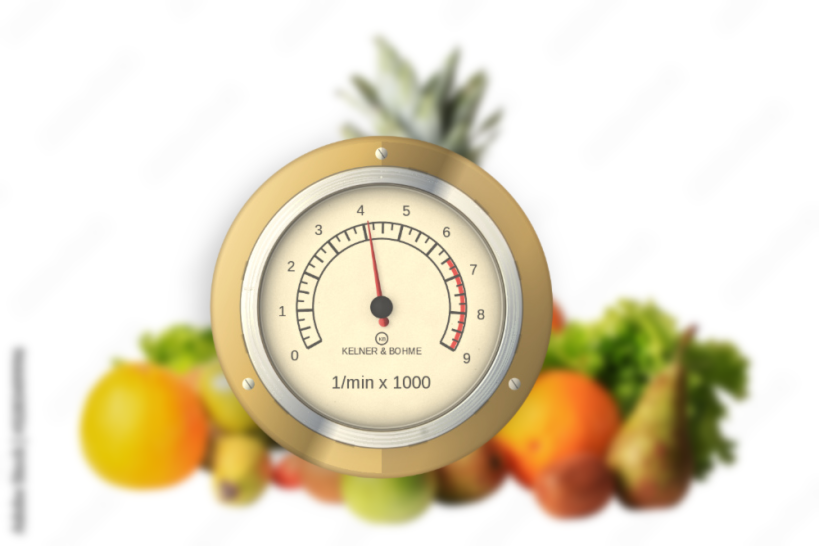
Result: 4125
